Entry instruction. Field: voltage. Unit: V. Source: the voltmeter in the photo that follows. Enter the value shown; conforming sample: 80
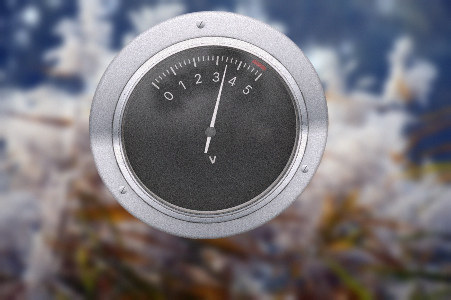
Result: 3.4
